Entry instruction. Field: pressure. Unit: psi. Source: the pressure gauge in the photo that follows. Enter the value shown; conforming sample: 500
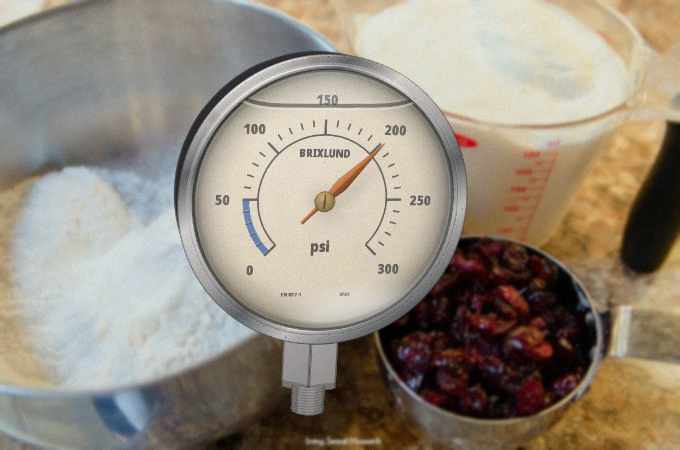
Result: 200
